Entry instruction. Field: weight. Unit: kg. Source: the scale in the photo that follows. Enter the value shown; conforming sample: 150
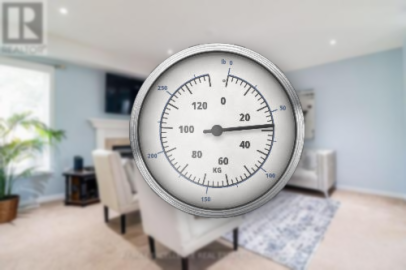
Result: 28
